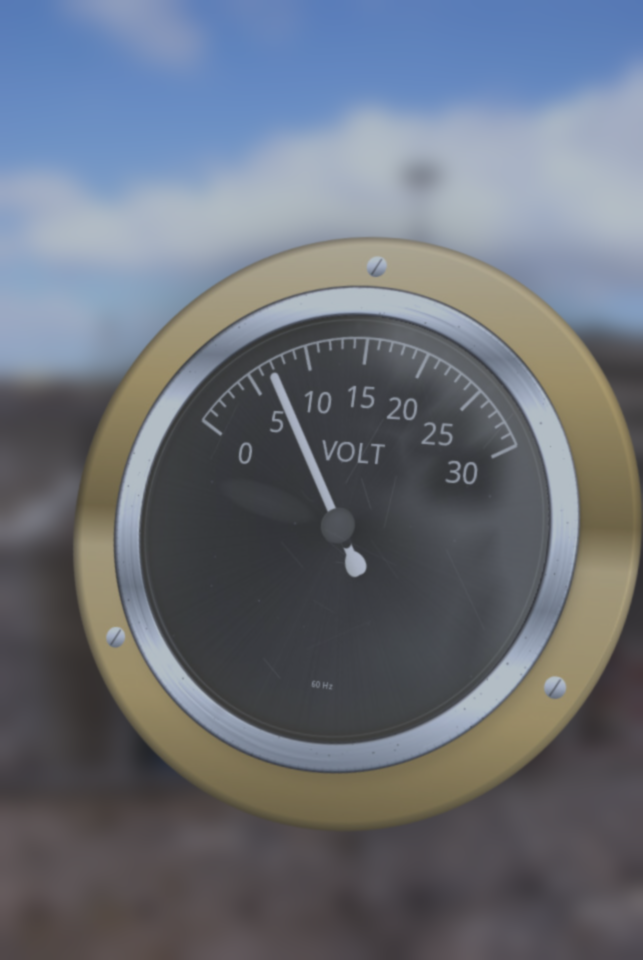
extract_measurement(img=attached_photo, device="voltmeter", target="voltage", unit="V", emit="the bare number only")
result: 7
